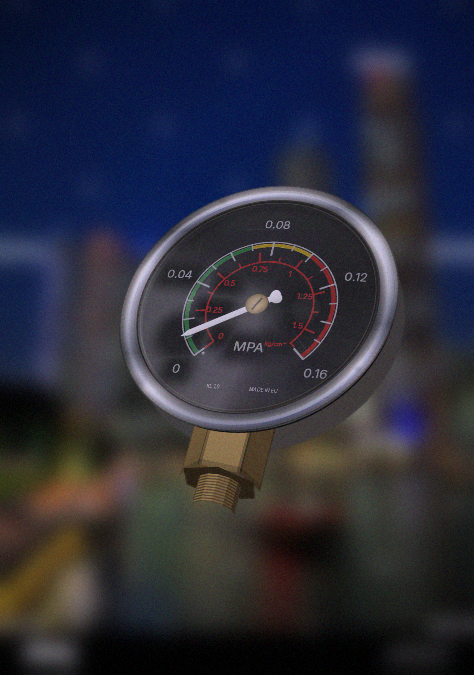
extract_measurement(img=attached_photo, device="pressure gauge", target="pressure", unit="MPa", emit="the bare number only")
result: 0.01
